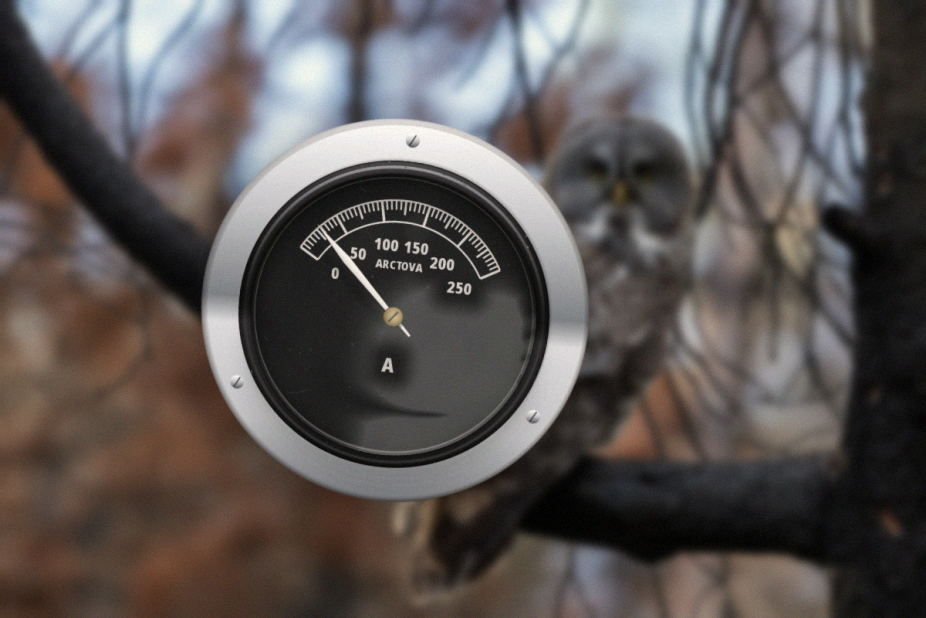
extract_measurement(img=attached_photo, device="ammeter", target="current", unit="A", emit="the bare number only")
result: 30
